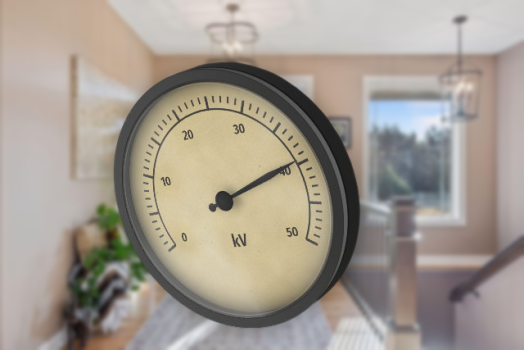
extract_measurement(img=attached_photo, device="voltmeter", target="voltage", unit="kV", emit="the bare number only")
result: 39.5
